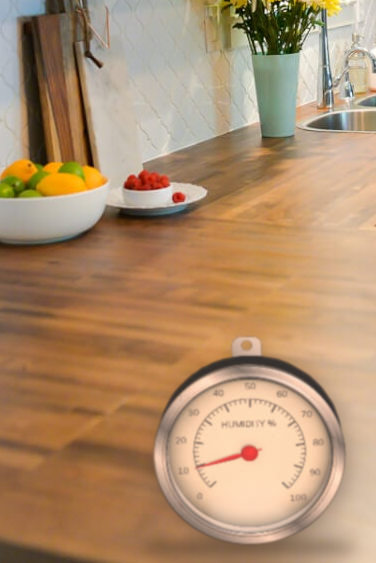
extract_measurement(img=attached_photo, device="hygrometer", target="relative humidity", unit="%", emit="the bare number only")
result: 10
